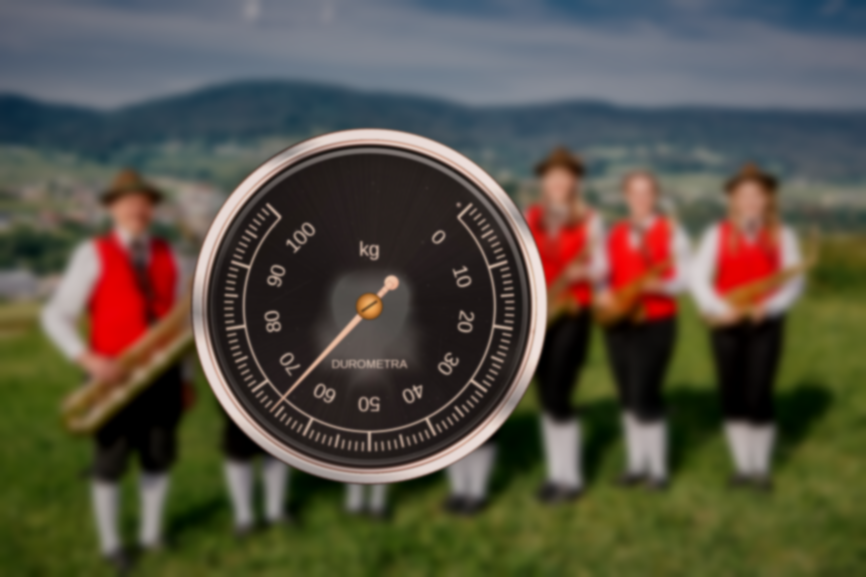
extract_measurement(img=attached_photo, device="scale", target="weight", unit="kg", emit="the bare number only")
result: 66
